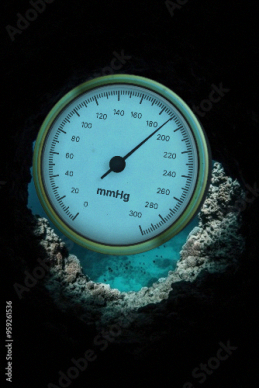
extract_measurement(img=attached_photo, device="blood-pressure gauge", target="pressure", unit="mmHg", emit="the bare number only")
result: 190
